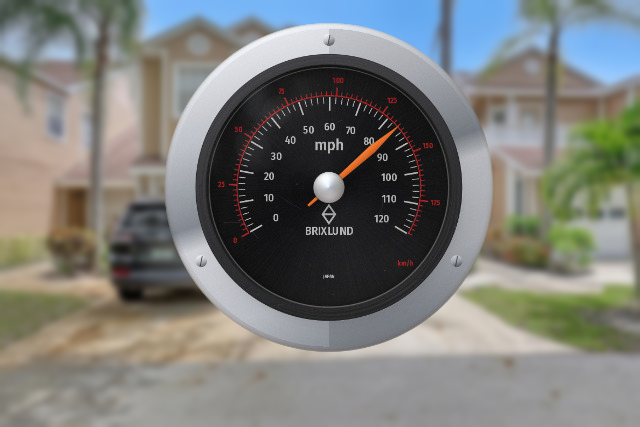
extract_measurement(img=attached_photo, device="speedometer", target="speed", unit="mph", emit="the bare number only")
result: 84
